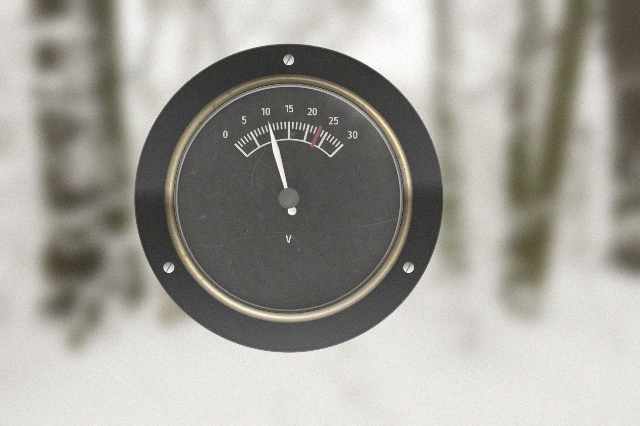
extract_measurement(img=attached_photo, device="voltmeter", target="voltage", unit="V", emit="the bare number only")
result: 10
